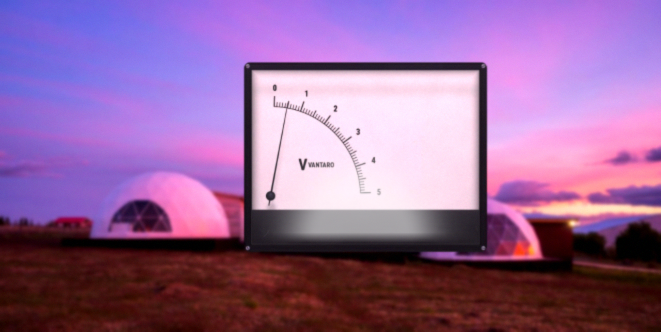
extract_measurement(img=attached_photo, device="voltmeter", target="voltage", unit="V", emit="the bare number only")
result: 0.5
